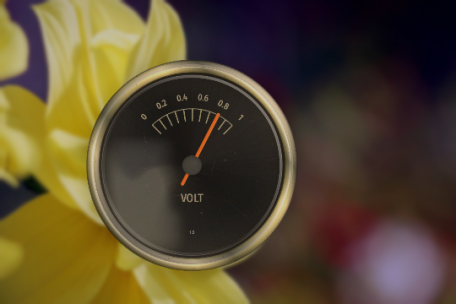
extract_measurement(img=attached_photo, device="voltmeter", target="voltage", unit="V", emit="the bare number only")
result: 0.8
